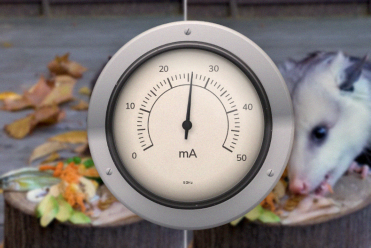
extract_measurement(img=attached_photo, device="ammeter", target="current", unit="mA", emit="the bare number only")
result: 26
